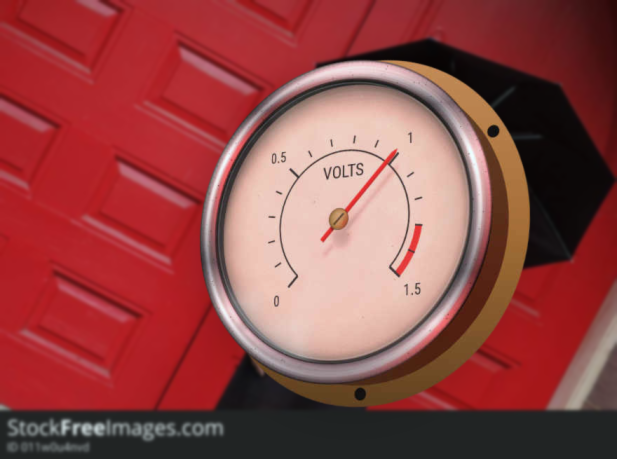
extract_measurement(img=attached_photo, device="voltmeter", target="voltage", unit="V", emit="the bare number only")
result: 1
